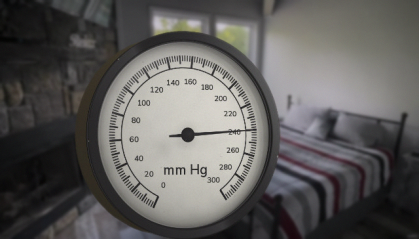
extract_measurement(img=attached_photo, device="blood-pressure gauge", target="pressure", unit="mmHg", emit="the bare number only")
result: 240
